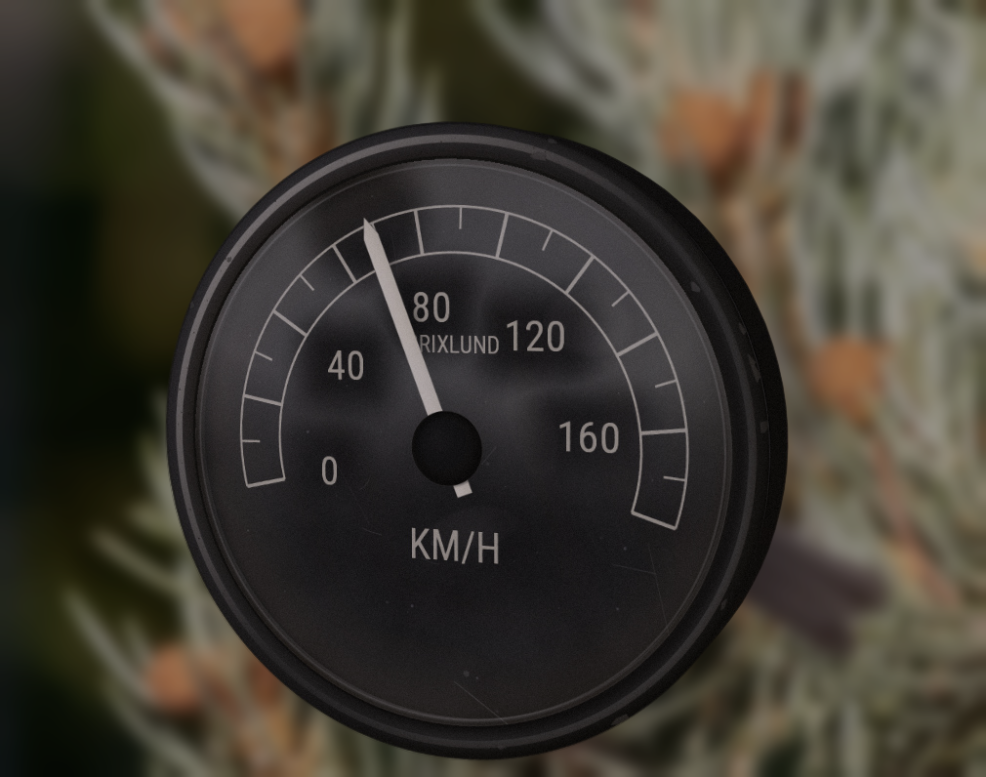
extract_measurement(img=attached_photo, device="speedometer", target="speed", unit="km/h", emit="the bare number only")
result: 70
